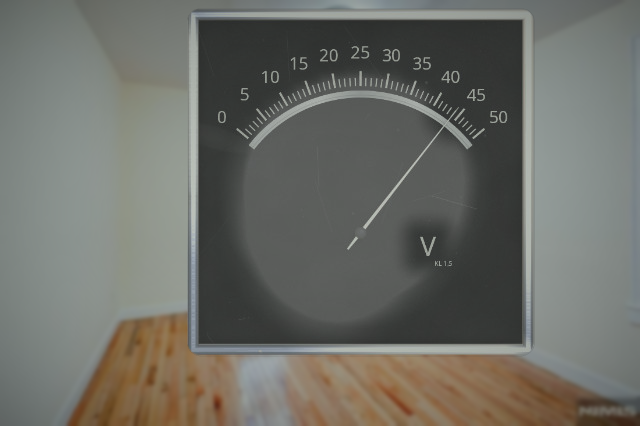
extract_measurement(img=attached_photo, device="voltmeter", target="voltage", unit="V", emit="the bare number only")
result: 44
